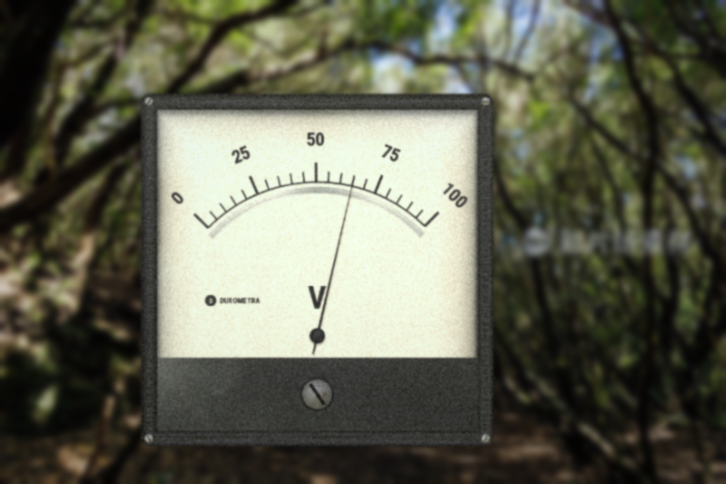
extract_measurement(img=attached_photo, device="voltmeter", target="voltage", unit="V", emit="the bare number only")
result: 65
